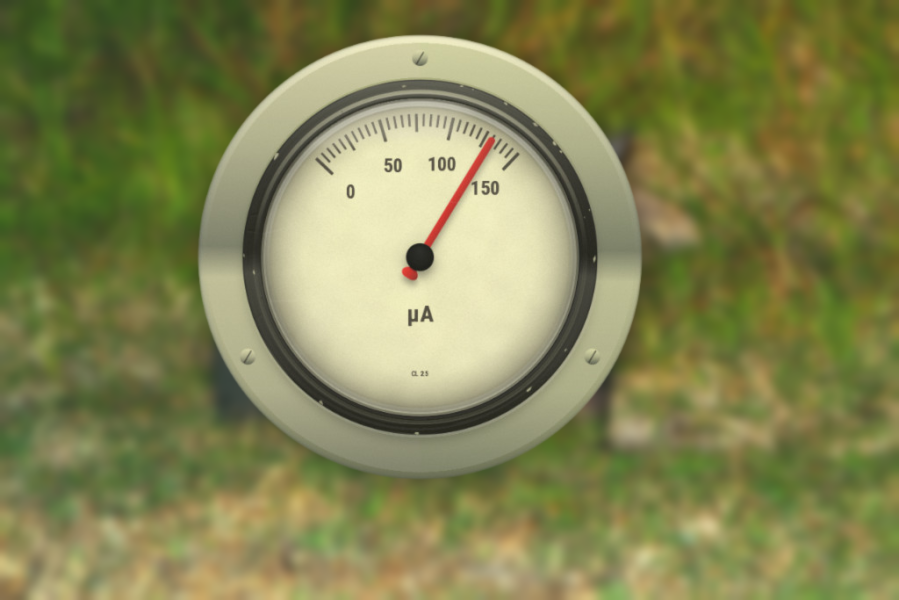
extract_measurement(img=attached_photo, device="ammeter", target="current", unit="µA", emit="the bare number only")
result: 130
